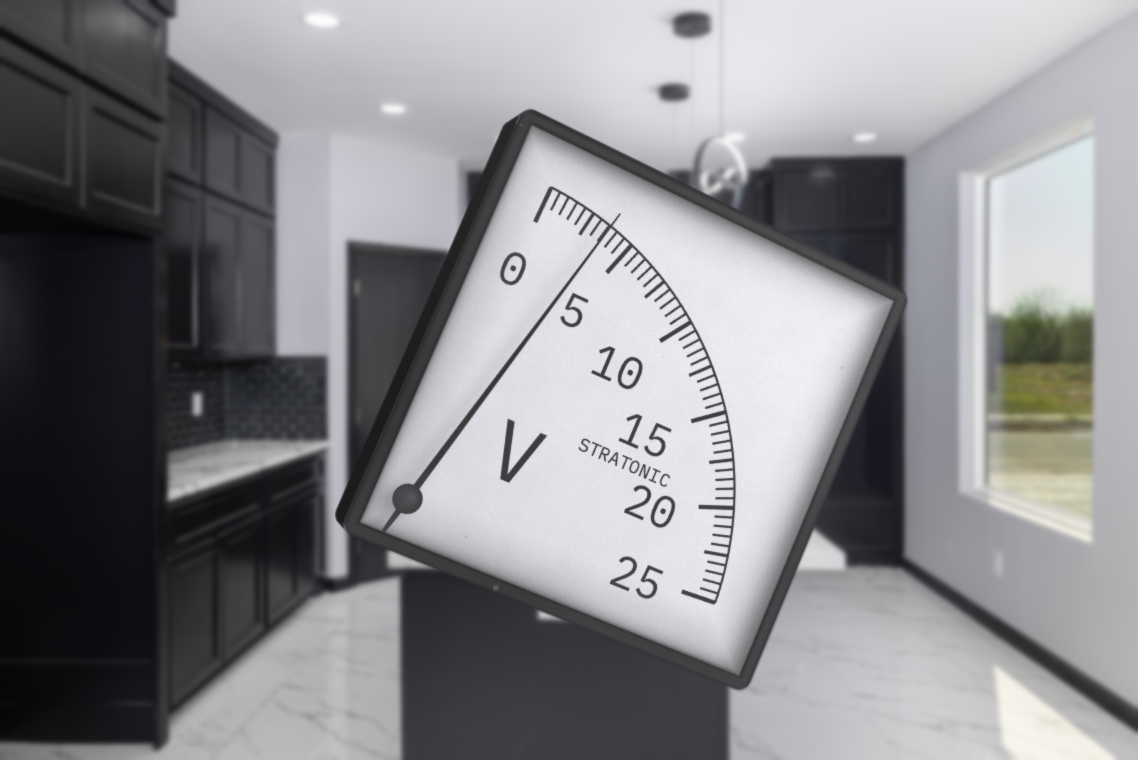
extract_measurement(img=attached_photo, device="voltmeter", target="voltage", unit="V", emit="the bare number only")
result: 3.5
